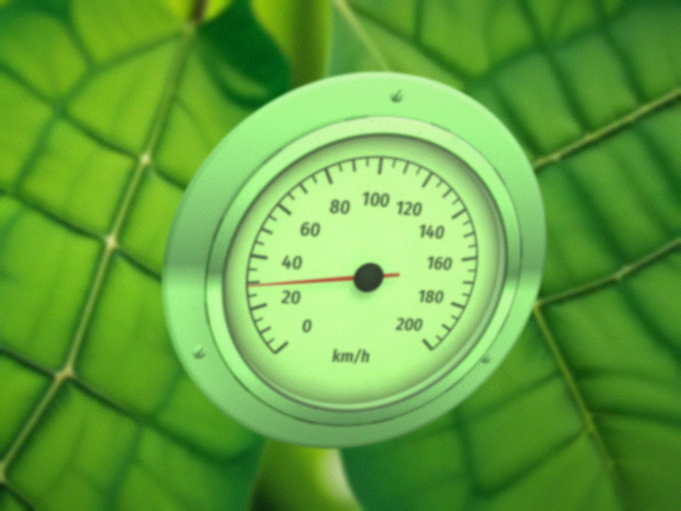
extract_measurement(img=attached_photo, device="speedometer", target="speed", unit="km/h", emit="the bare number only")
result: 30
